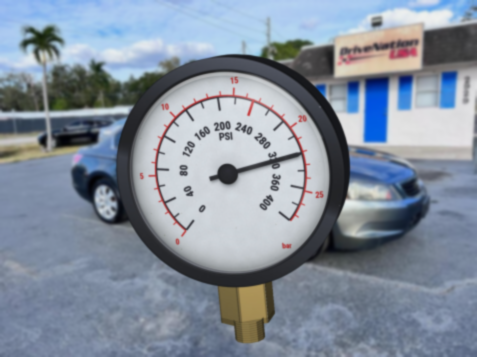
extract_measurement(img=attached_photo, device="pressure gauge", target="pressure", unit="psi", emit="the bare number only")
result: 320
